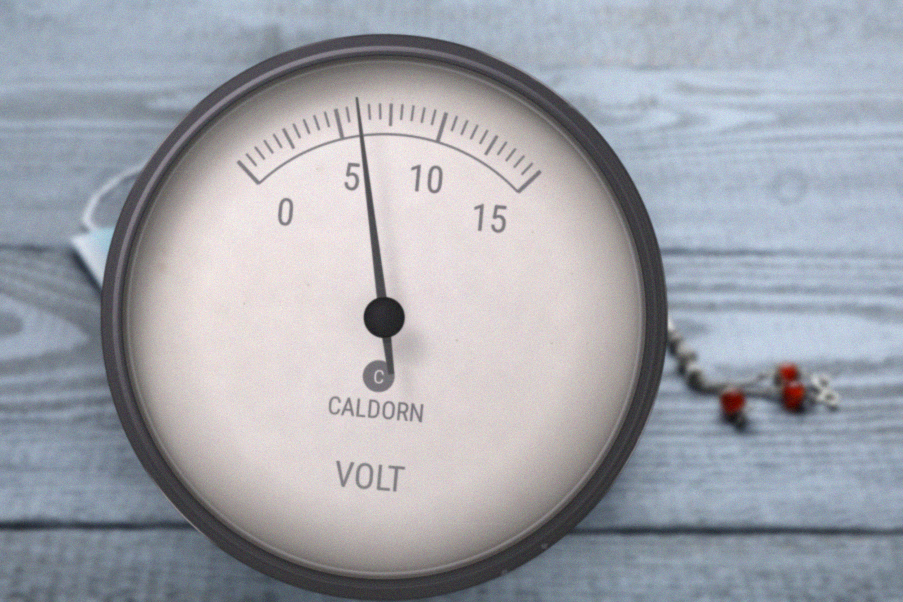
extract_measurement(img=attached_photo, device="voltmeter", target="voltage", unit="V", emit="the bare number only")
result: 6
